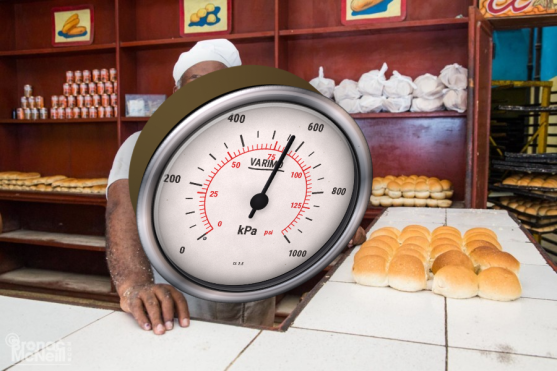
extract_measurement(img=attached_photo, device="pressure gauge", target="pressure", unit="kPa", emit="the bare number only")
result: 550
